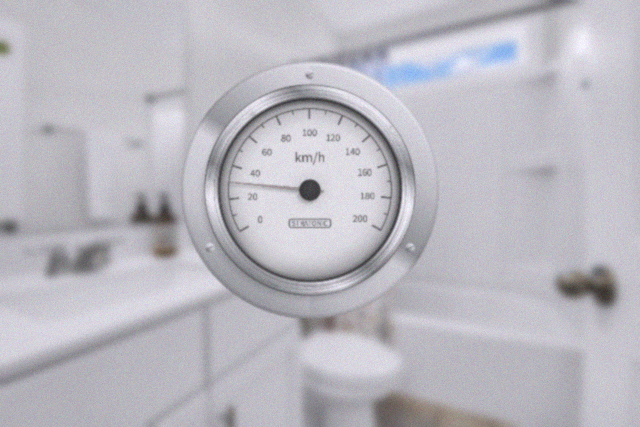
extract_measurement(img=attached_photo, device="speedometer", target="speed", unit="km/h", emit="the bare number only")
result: 30
